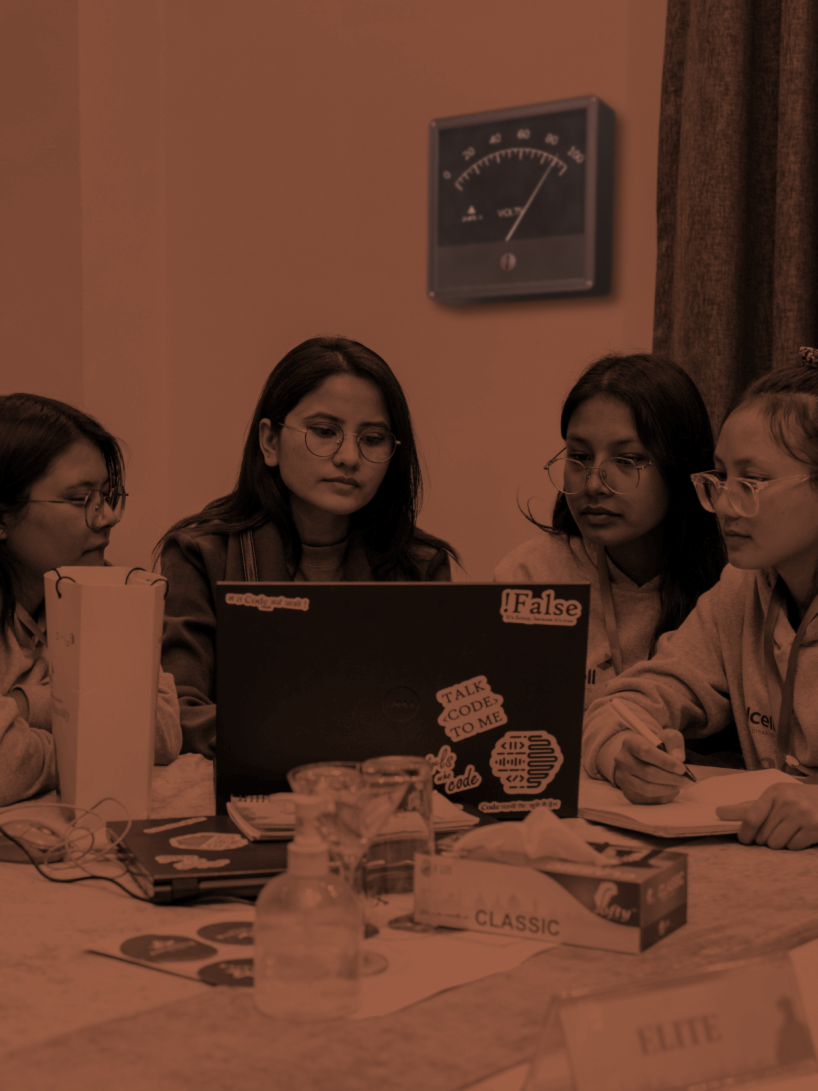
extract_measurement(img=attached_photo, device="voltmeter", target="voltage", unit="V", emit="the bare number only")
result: 90
